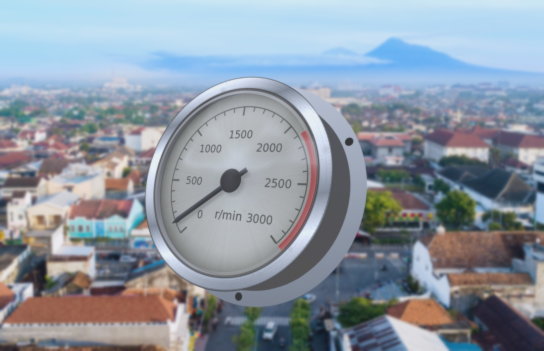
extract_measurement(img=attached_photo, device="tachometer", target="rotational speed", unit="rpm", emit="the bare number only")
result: 100
